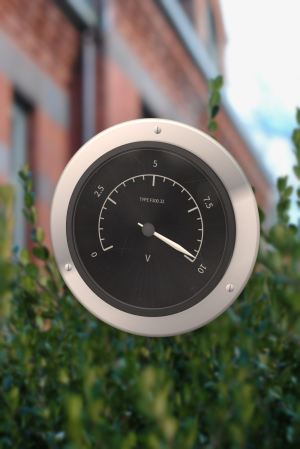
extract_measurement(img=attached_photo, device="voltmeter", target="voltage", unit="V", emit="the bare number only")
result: 9.75
